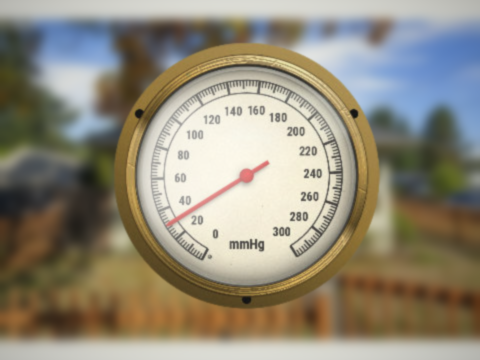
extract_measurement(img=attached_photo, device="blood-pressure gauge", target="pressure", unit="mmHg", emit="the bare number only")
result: 30
